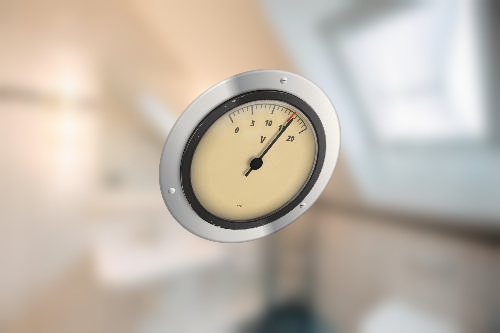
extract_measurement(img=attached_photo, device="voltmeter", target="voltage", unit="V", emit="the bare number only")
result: 15
